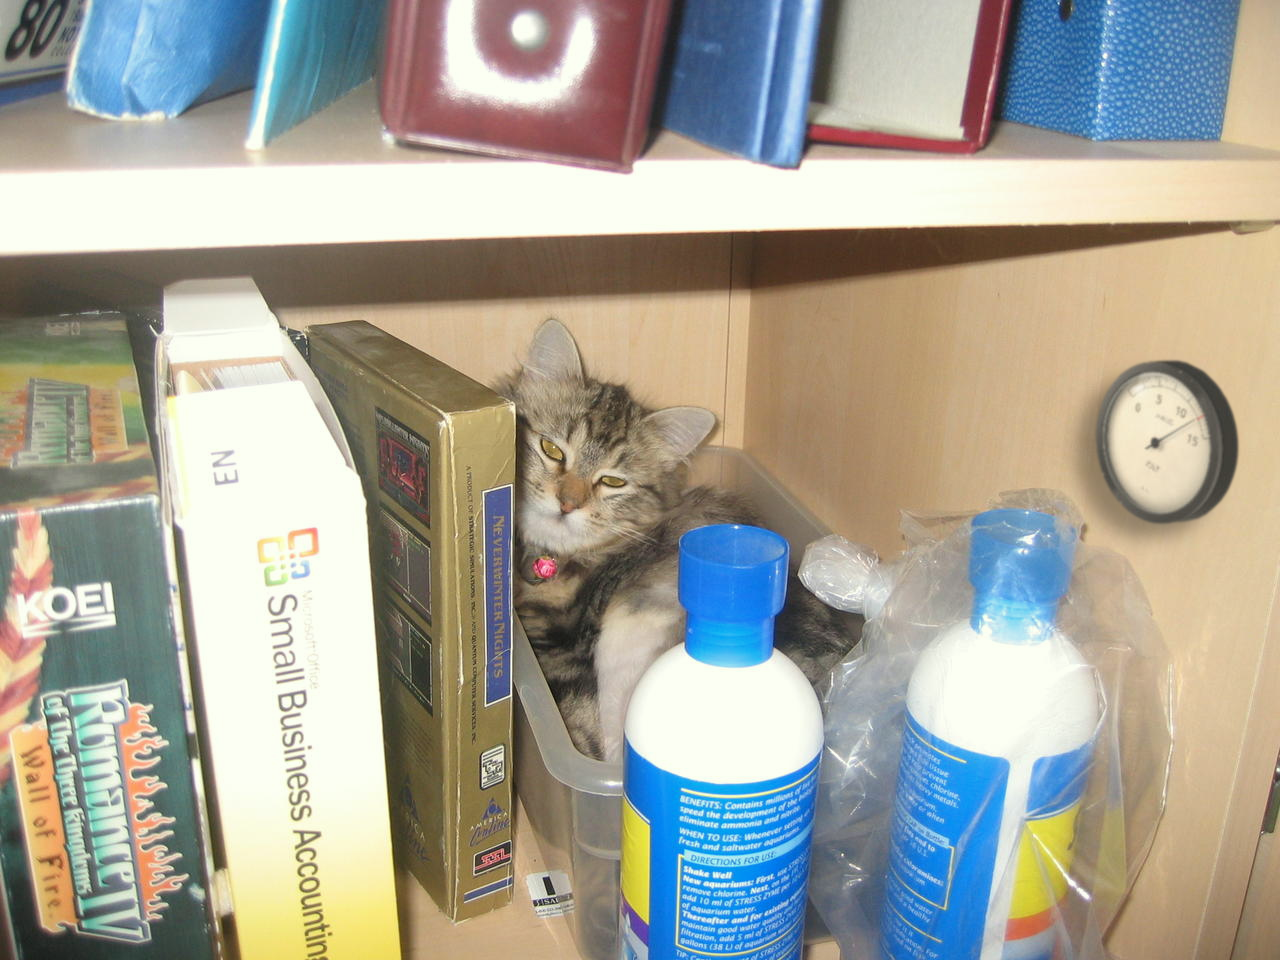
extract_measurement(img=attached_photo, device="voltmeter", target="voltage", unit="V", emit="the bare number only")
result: 12.5
